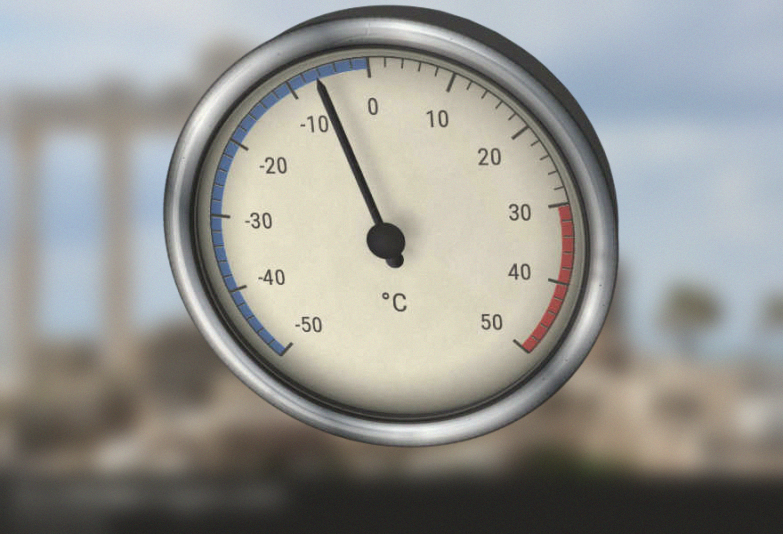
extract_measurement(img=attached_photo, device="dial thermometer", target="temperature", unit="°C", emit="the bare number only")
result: -6
